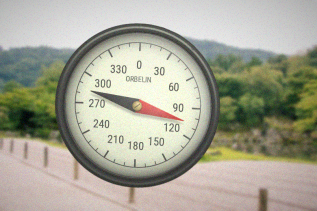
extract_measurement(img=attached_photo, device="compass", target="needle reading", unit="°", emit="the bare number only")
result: 105
